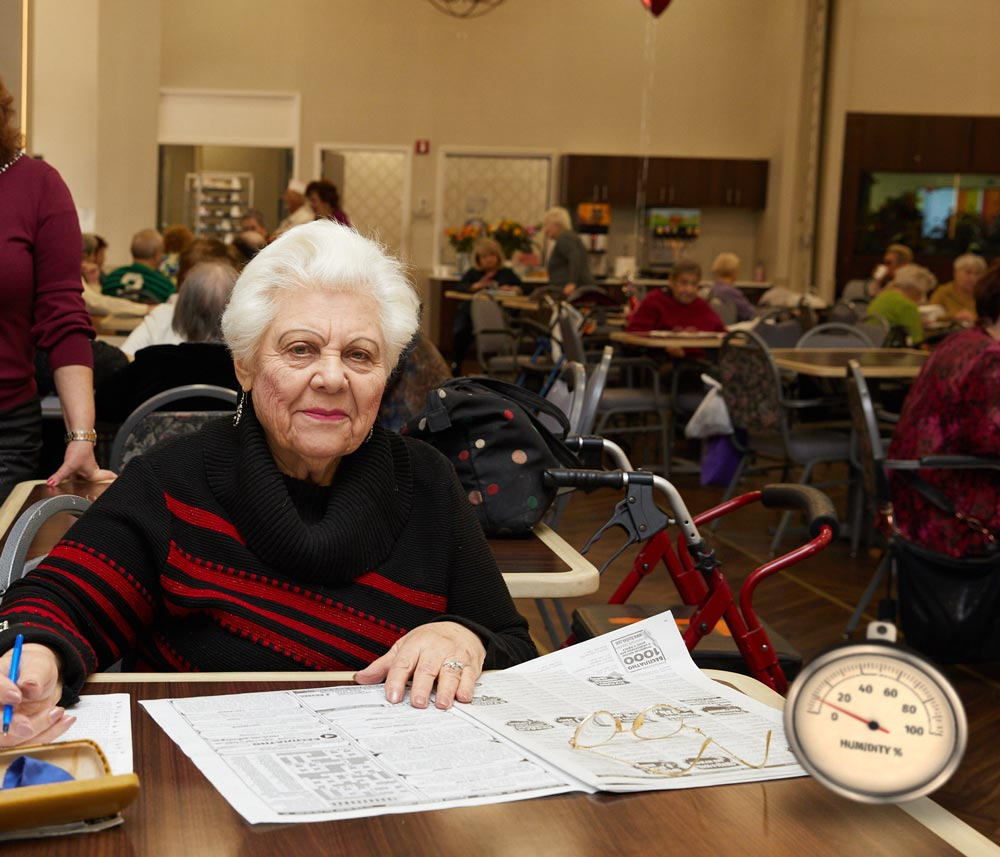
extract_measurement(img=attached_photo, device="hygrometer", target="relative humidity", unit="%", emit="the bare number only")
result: 10
